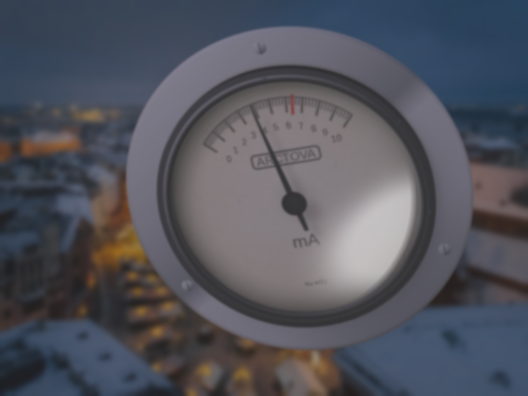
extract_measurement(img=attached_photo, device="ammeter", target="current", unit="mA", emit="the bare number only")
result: 4
